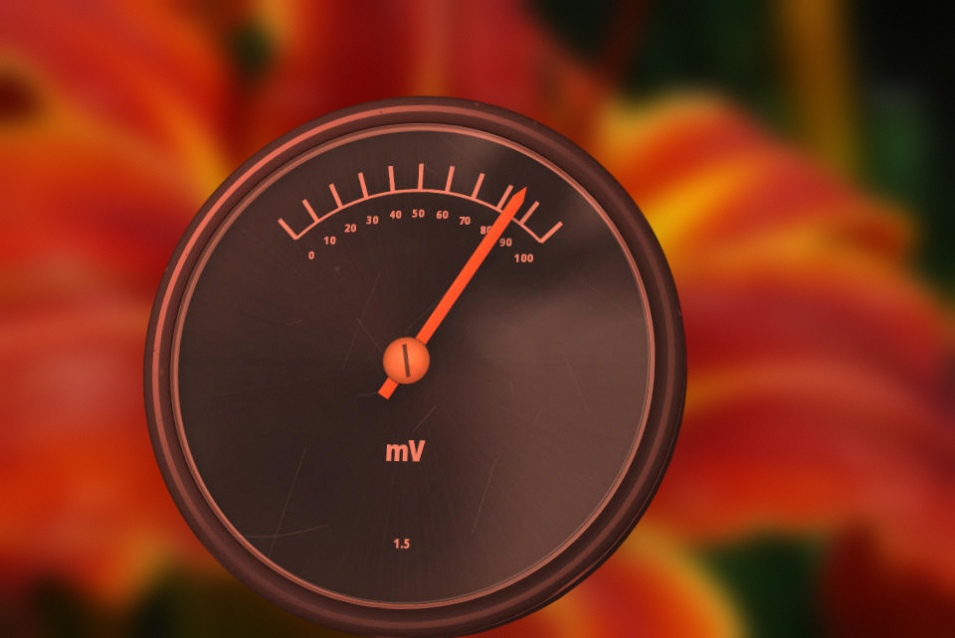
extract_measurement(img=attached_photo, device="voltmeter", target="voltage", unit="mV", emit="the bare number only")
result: 85
